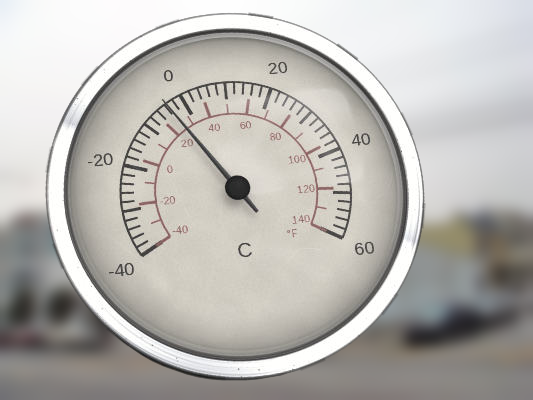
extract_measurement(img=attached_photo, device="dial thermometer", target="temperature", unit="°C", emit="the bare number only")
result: -4
